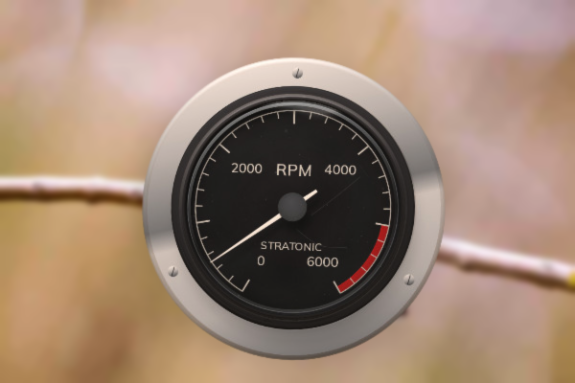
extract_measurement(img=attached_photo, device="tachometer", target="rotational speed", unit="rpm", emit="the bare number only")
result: 500
